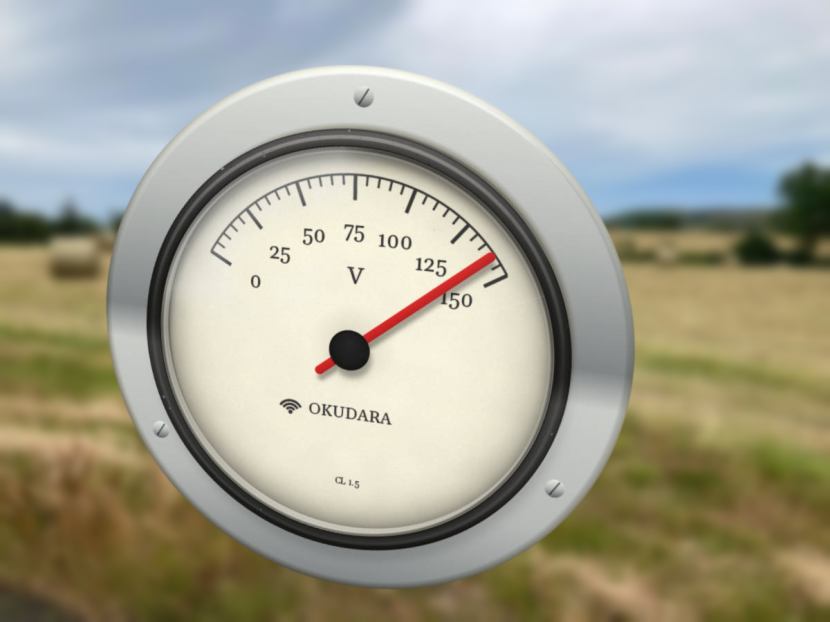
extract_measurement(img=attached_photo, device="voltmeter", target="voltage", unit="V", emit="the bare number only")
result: 140
